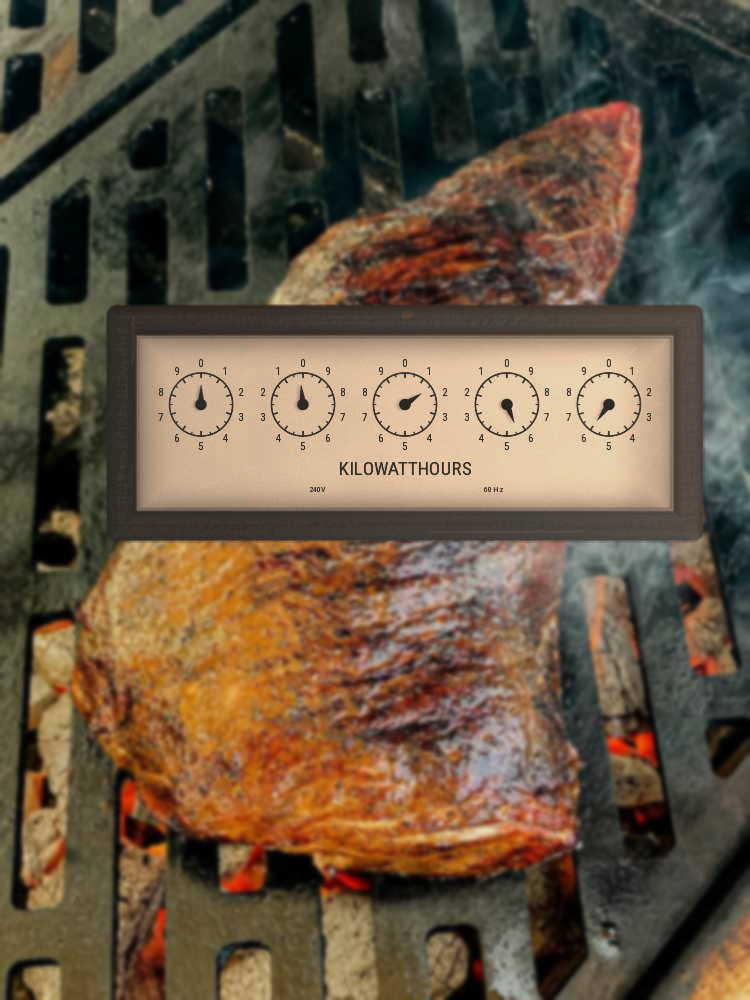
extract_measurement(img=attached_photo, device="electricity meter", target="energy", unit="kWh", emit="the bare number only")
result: 156
